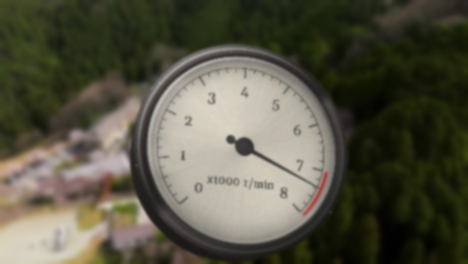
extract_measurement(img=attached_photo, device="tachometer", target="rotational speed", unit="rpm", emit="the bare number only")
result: 7400
